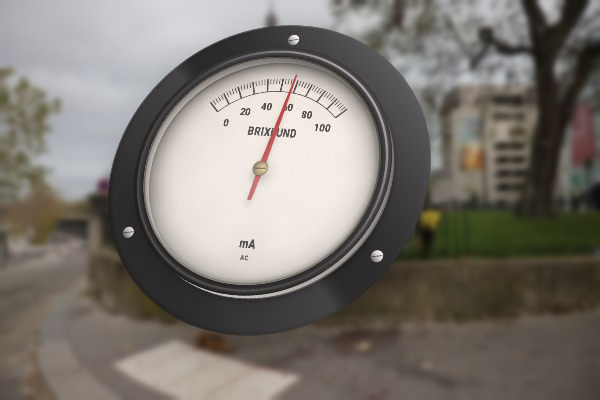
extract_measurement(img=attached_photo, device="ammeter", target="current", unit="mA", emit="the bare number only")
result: 60
